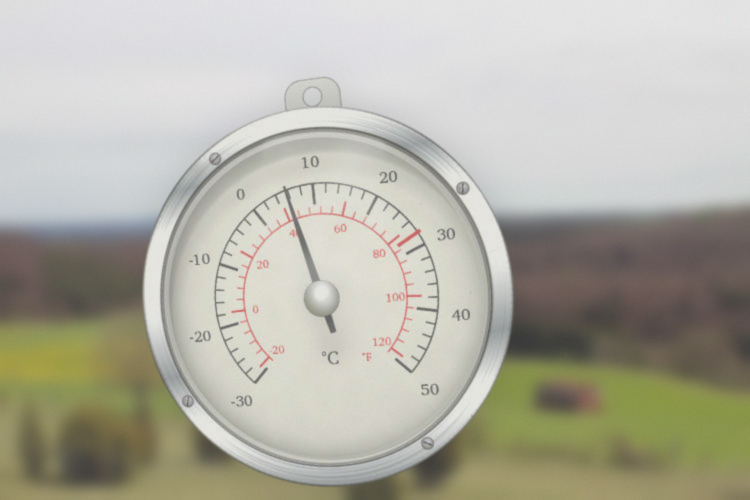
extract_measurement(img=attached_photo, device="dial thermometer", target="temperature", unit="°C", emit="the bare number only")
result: 6
